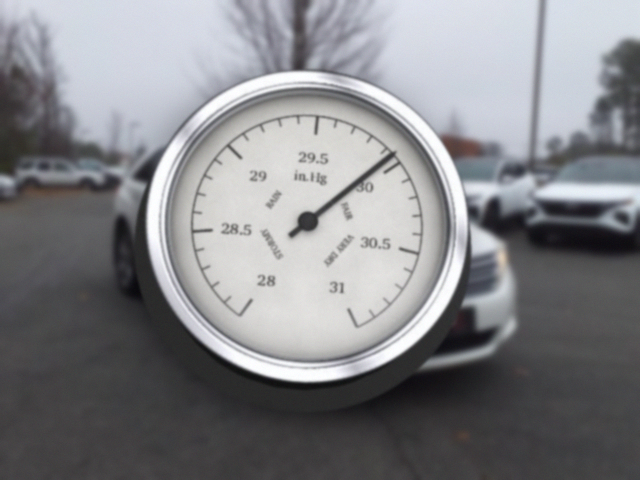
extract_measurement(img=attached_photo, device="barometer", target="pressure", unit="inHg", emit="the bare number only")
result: 29.95
